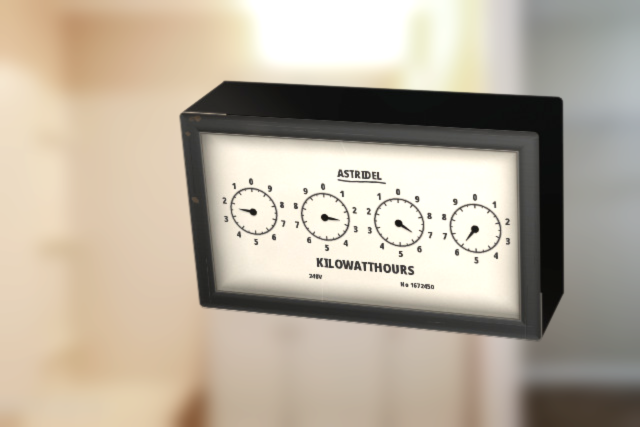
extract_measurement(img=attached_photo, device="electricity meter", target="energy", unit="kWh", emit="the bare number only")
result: 2266
